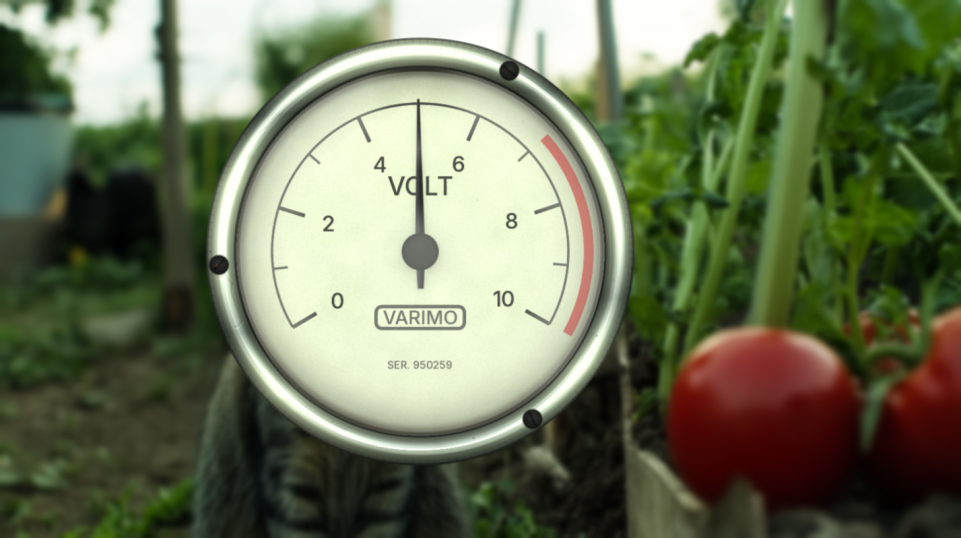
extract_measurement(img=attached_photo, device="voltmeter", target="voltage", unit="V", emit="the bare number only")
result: 5
